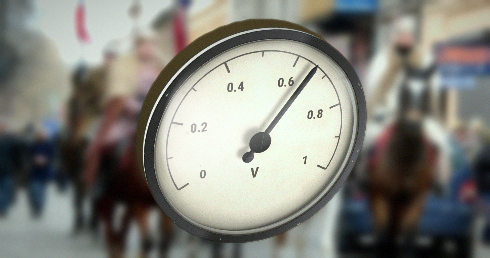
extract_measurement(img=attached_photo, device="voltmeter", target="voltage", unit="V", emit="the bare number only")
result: 0.65
